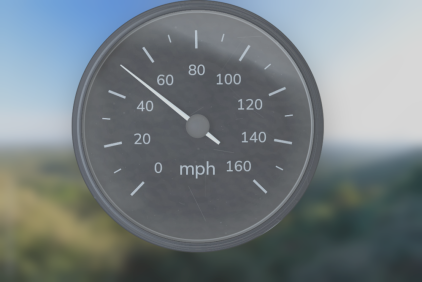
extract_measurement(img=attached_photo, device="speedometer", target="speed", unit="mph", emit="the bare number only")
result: 50
